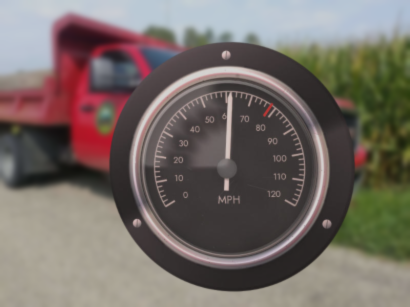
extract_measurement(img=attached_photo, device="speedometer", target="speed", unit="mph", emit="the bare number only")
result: 62
